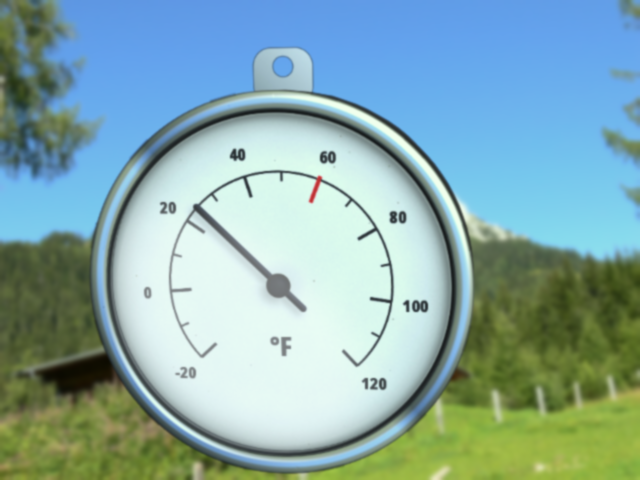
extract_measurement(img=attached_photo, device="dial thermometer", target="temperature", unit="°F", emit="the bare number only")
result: 25
